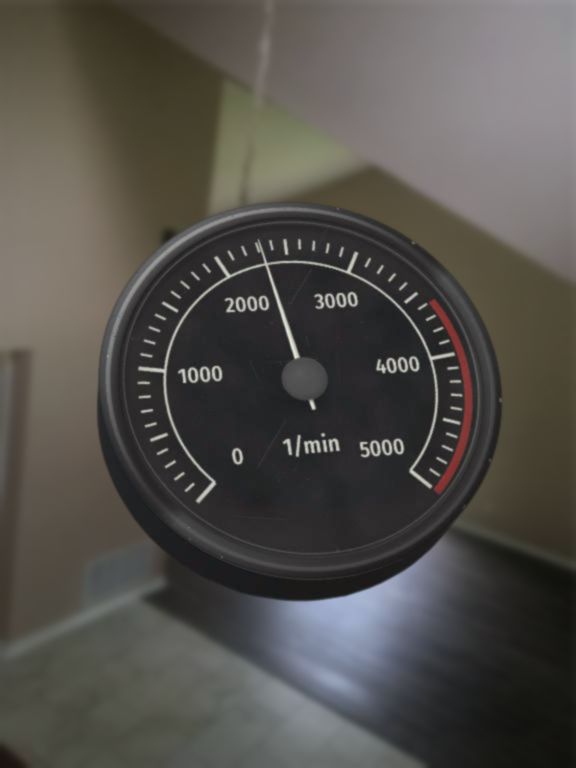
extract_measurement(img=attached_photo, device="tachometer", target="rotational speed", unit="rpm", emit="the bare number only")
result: 2300
